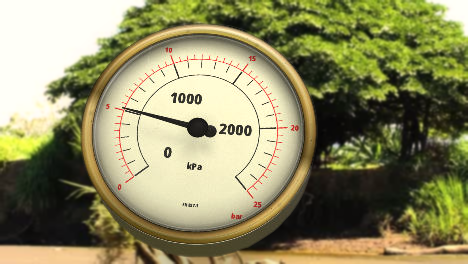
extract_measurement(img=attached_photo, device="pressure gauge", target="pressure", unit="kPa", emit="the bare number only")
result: 500
